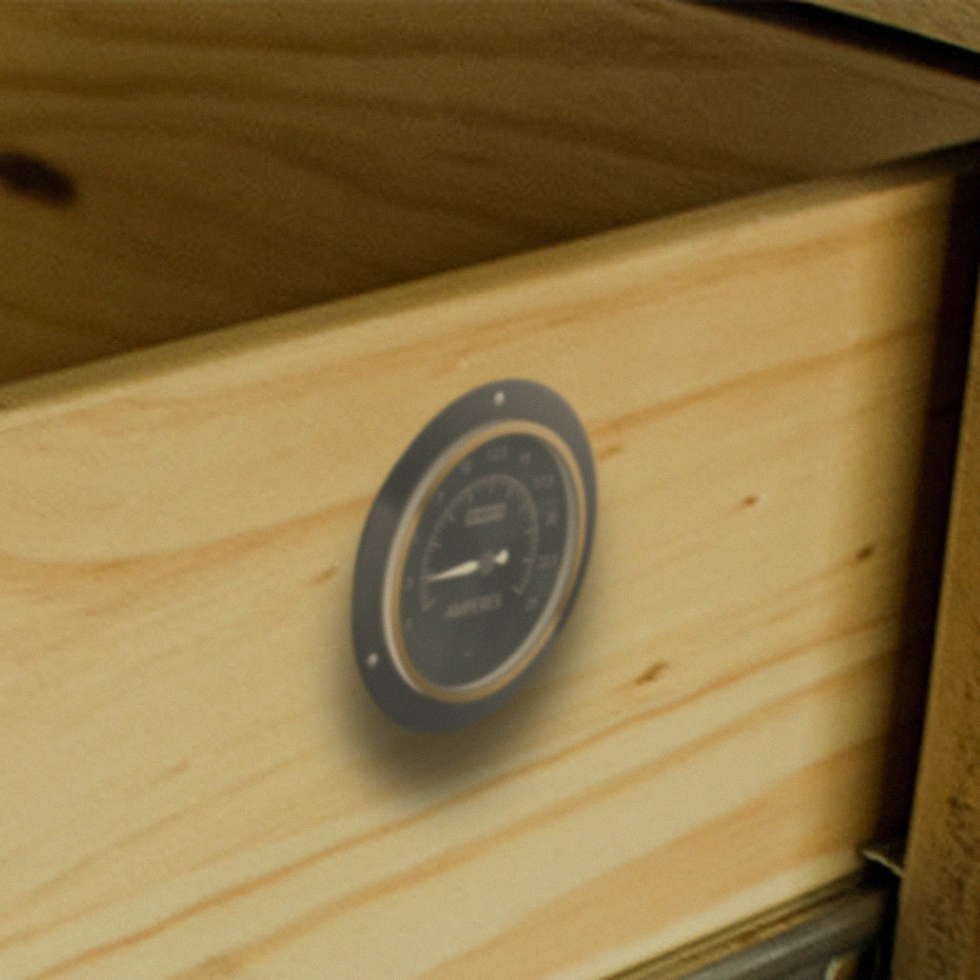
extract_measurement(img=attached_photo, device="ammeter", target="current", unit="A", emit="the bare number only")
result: 2.5
